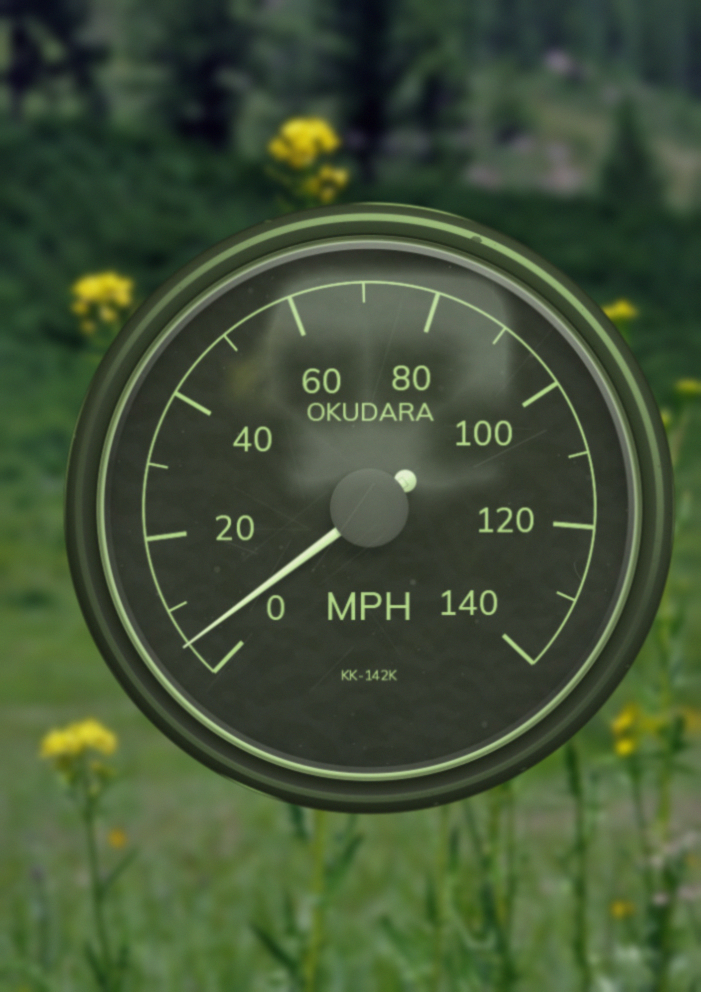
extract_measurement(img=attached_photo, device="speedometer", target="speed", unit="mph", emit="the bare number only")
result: 5
